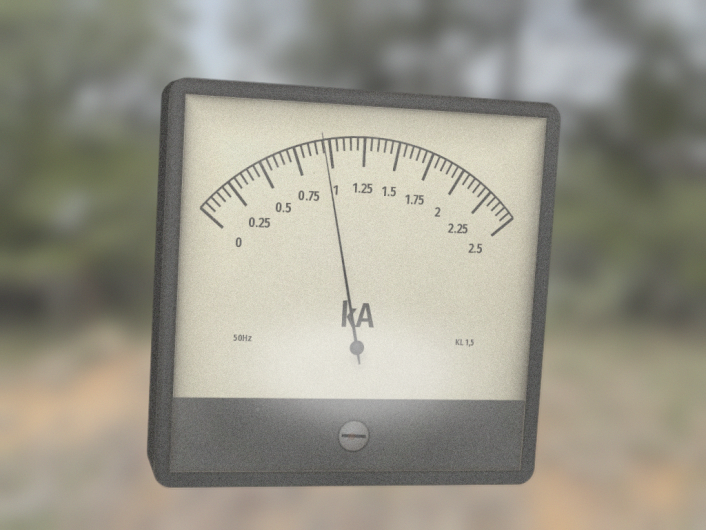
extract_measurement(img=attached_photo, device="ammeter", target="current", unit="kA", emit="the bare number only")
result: 0.95
